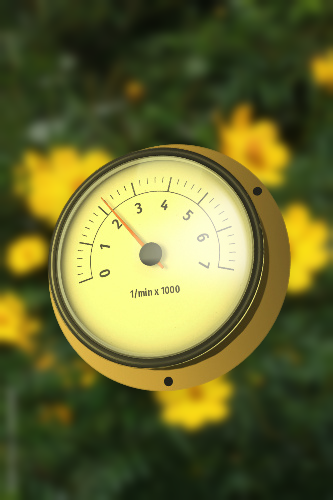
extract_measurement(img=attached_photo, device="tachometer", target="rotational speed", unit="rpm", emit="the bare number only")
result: 2200
